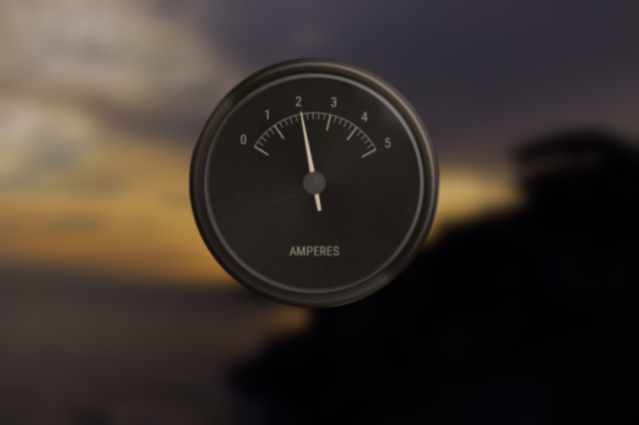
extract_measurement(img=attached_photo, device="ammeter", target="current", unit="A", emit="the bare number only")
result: 2
